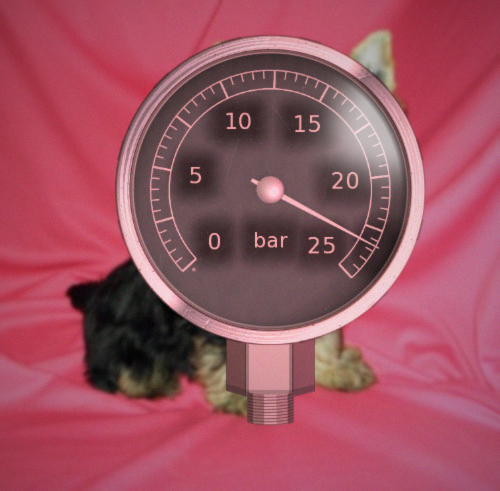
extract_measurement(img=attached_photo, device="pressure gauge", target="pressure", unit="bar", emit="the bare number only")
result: 23.25
